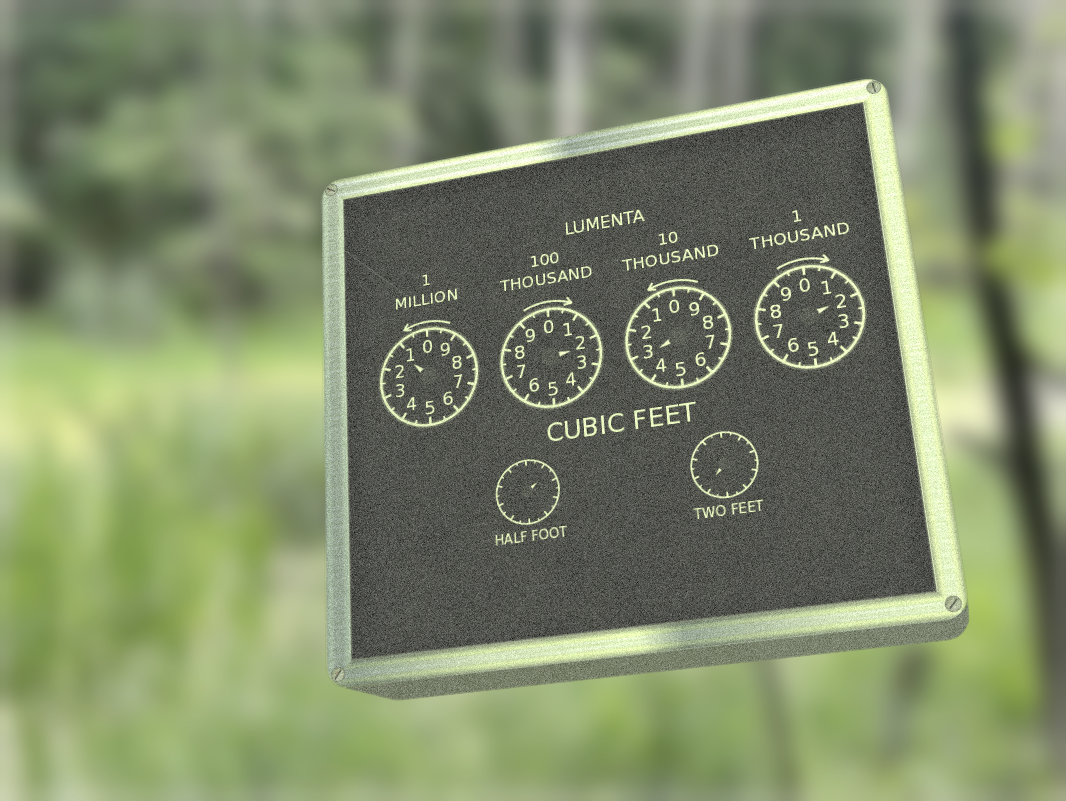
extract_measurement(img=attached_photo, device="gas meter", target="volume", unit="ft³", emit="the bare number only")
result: 123200
